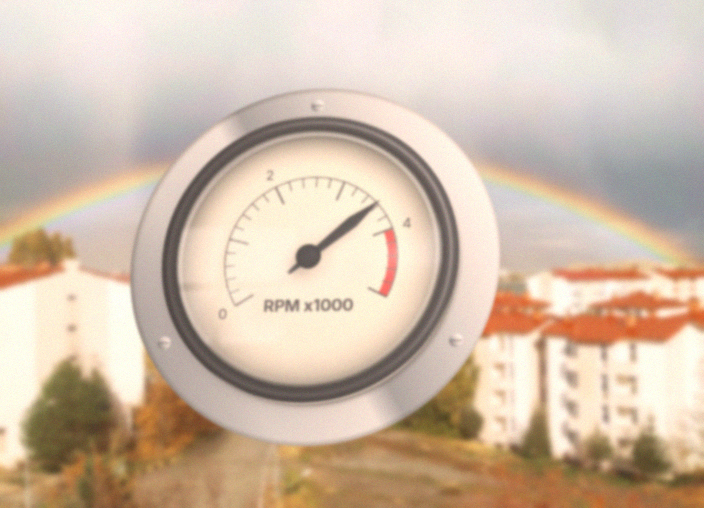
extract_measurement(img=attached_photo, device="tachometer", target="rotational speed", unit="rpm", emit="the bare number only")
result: 3600
